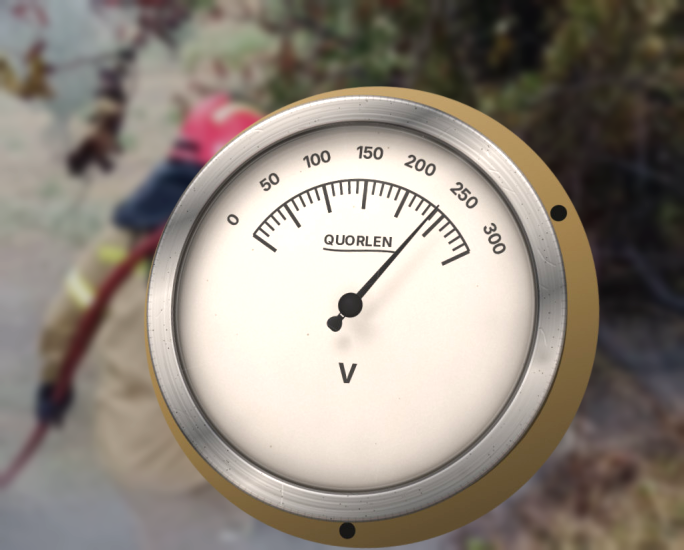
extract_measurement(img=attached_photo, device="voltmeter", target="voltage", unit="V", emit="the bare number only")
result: 240
